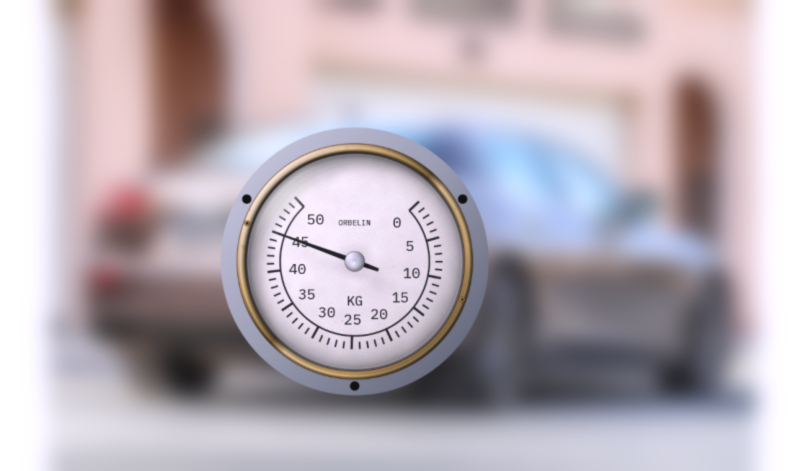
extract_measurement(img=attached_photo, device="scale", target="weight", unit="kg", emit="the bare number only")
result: 45
